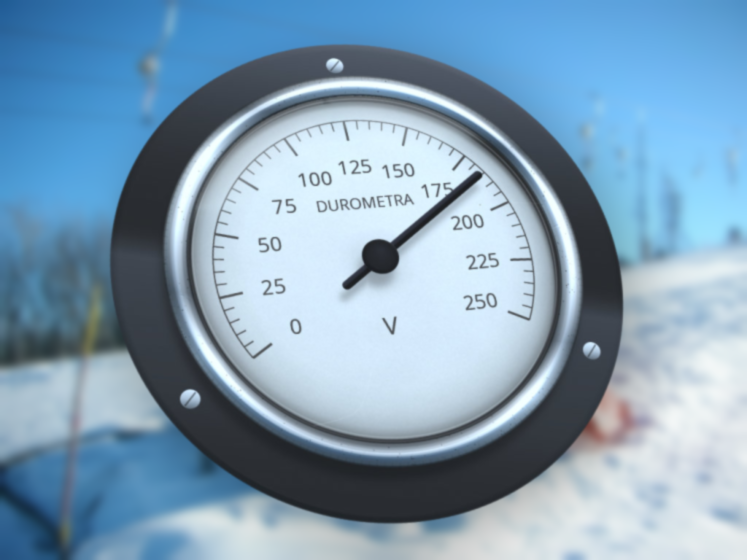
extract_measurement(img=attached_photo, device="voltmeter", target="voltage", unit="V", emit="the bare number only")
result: 185
